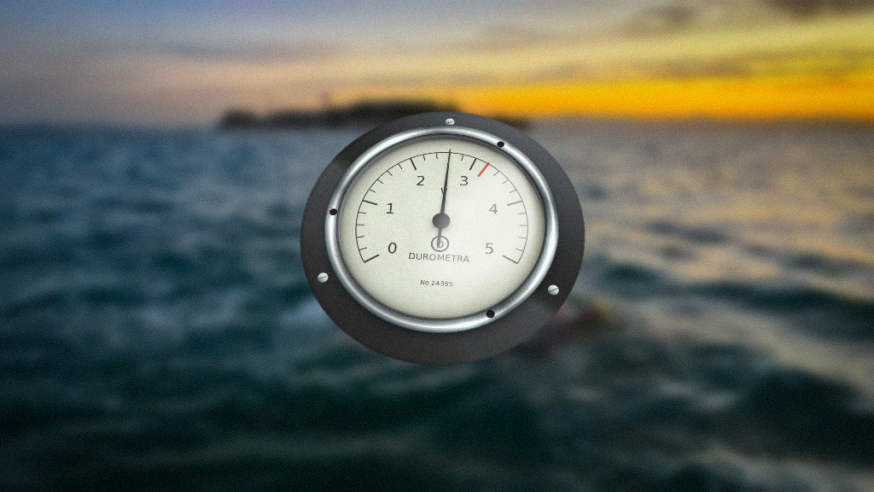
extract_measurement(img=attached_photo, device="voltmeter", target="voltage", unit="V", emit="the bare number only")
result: 2.6
